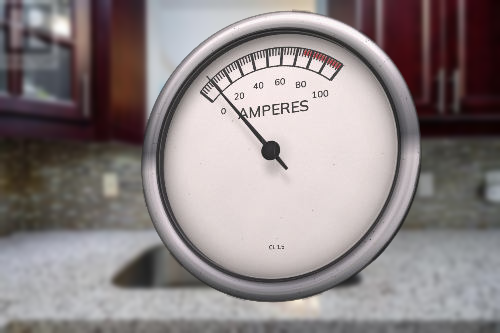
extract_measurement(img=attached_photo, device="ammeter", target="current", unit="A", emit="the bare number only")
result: 10
